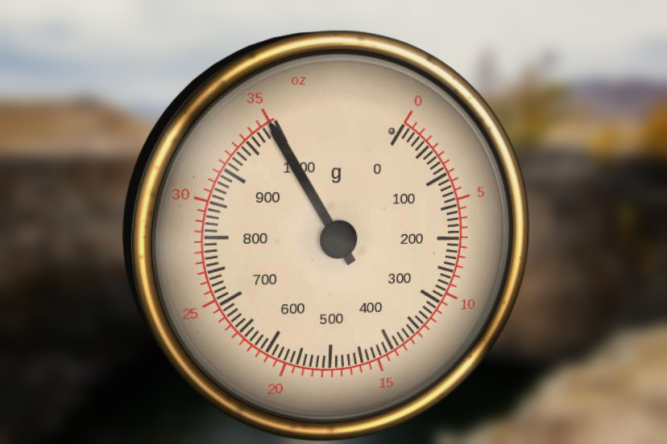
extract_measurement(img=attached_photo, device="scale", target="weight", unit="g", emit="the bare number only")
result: 990
